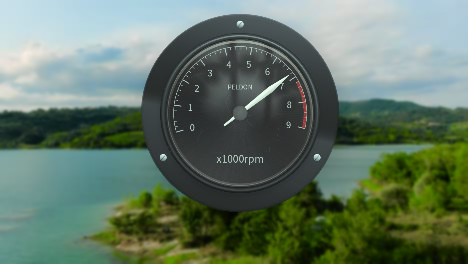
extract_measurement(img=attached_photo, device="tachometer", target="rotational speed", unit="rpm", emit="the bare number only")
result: 6800
